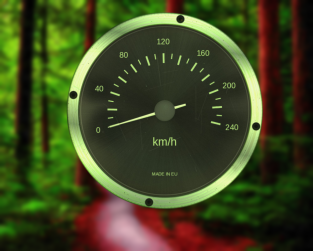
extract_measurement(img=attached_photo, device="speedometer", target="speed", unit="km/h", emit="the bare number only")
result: 0
